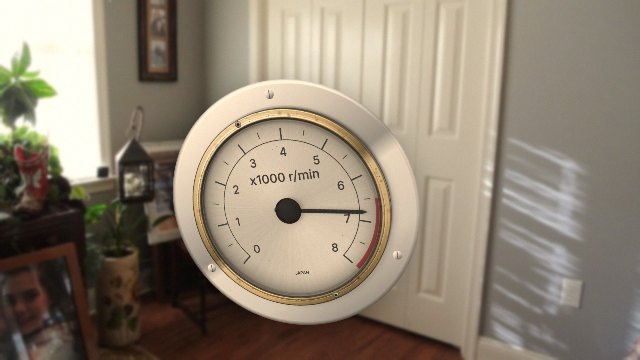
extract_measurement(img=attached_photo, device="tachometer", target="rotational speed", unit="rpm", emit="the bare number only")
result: 6750
